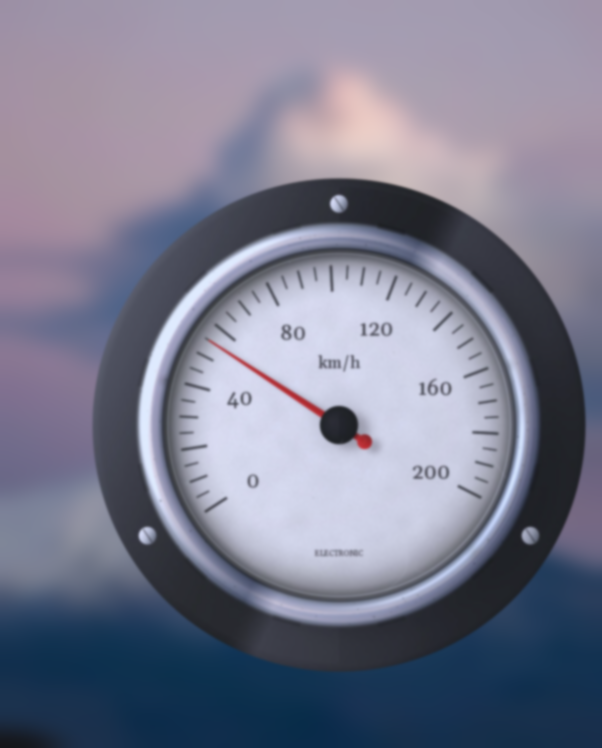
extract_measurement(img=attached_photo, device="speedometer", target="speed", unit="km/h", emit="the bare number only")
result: 55
